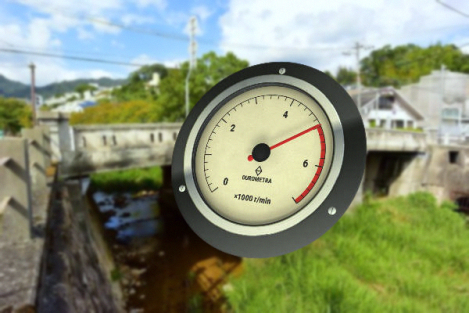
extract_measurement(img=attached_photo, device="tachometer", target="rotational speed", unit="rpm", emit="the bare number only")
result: 5000
